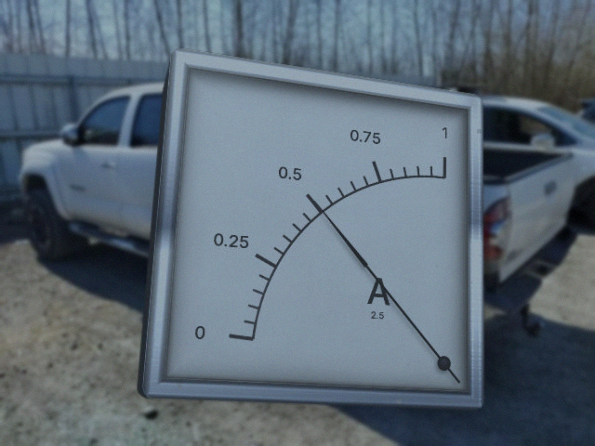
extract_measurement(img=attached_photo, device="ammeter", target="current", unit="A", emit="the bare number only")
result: 0.5
